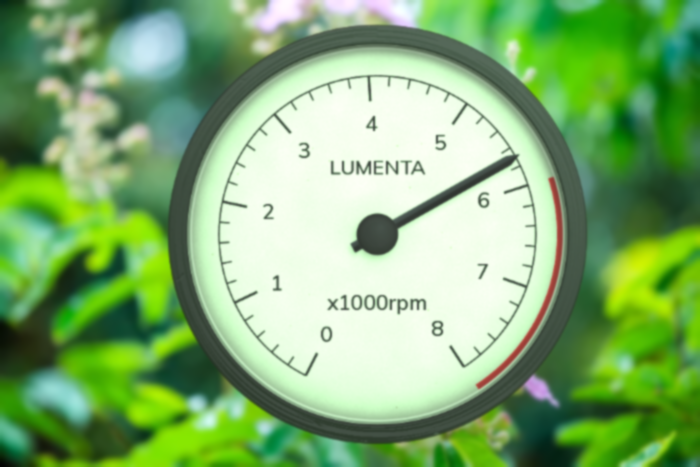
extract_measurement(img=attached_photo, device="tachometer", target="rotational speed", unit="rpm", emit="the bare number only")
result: 5700
